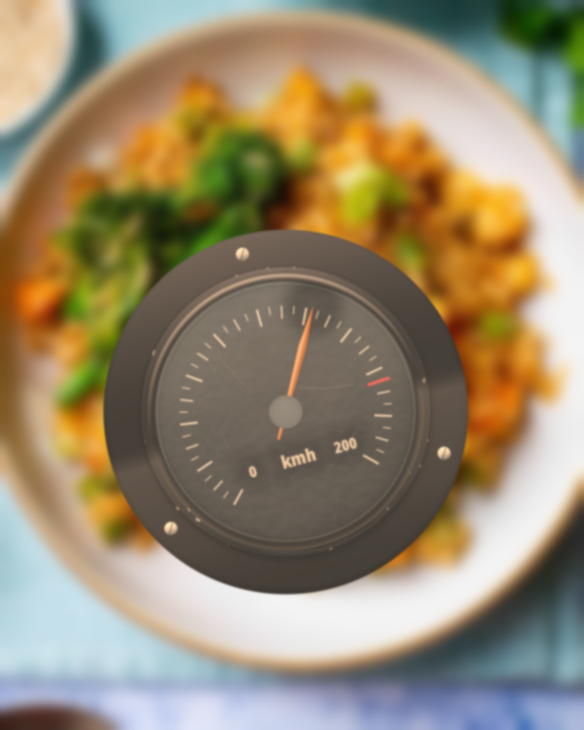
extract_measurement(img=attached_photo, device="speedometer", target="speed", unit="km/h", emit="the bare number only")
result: 122.5
